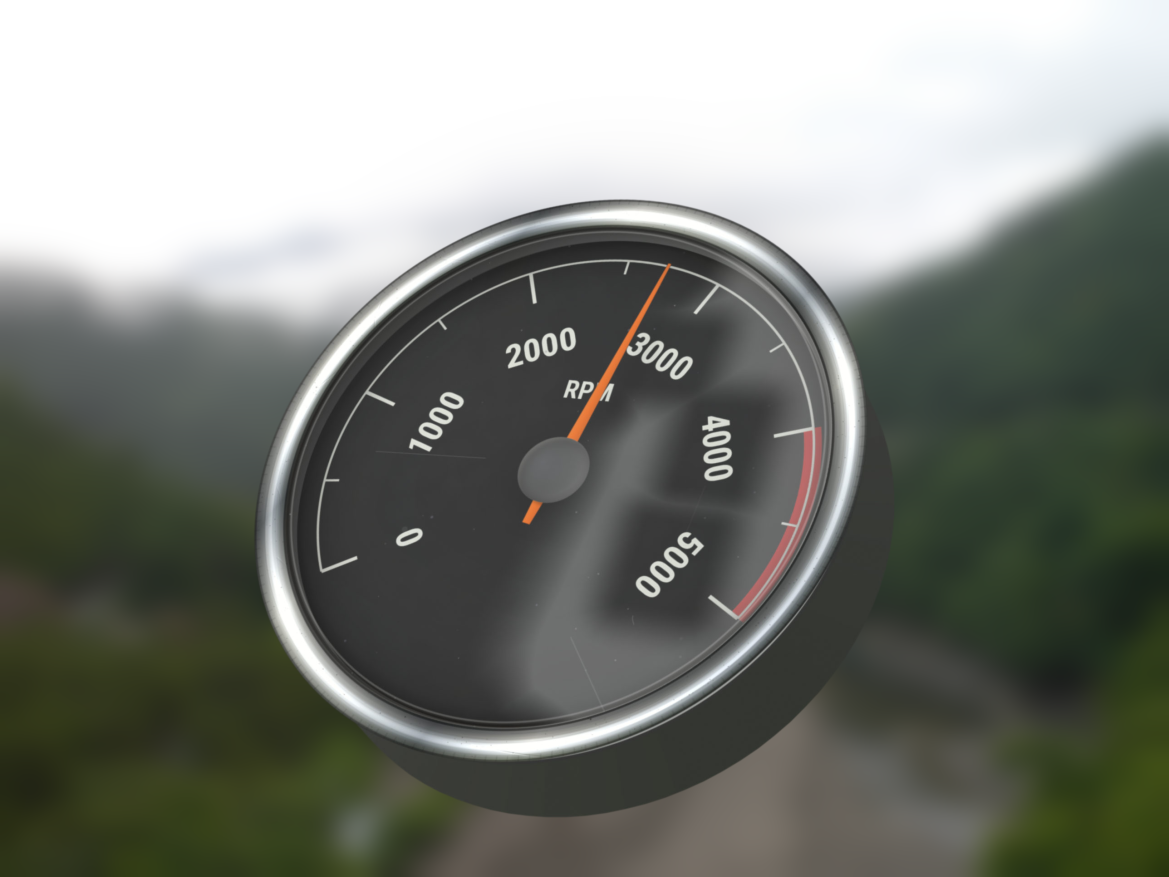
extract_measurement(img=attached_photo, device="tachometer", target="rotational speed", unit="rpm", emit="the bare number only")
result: 2750
